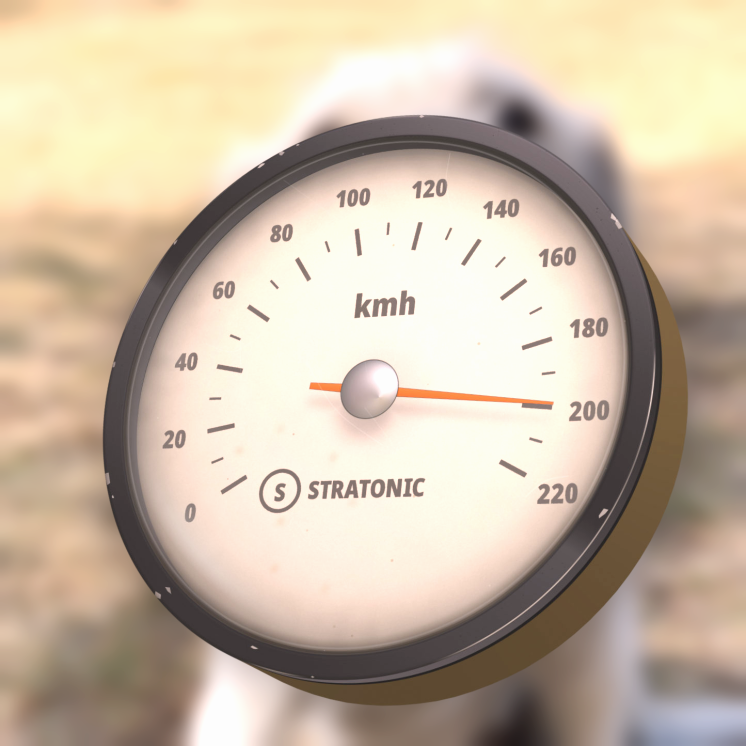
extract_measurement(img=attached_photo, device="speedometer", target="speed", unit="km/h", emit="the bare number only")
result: 200
